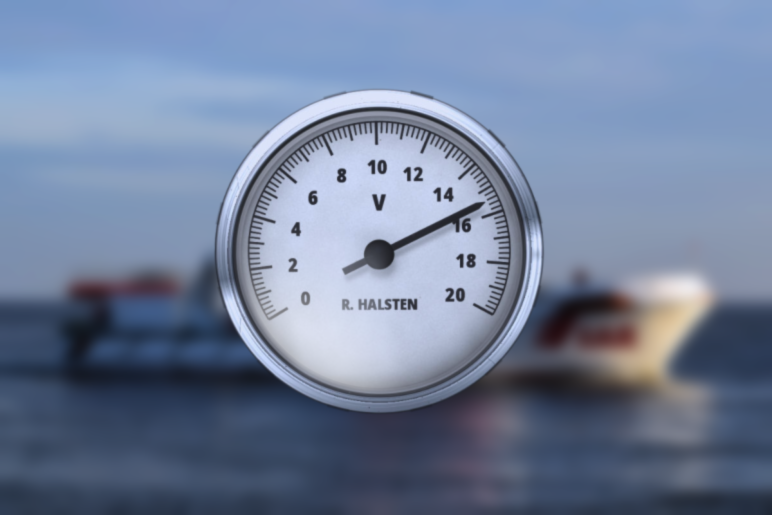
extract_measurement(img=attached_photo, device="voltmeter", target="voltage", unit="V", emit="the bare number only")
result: 15.4
